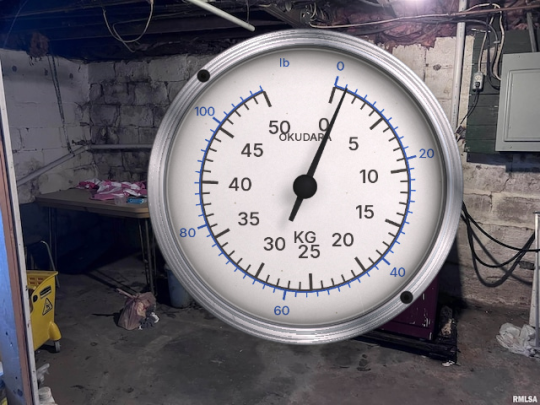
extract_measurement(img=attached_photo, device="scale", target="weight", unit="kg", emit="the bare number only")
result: 1
